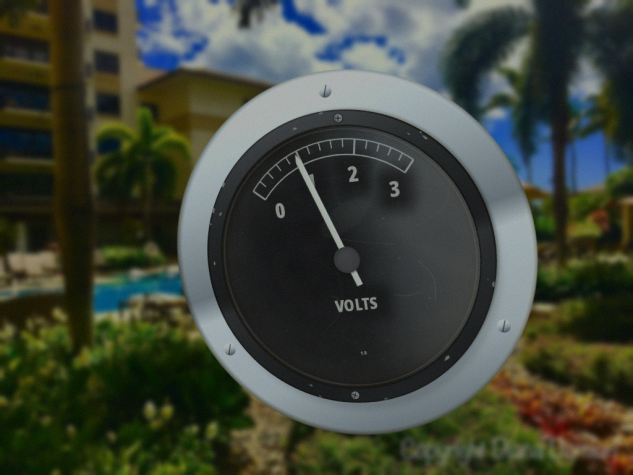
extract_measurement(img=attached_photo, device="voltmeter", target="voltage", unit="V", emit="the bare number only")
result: 1
